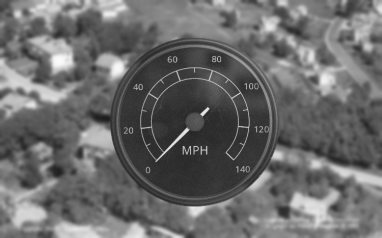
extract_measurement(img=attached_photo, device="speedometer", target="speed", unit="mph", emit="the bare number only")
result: 0
